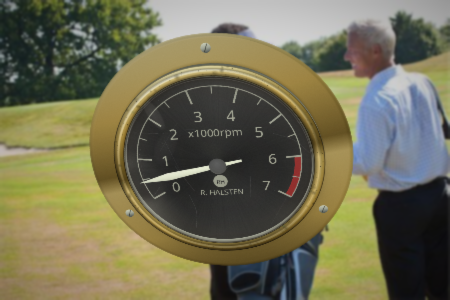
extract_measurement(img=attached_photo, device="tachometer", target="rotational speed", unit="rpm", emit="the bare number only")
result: 500
